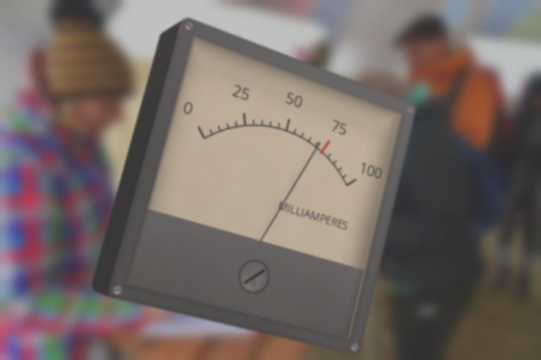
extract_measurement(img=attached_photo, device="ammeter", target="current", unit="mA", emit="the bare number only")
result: 70
